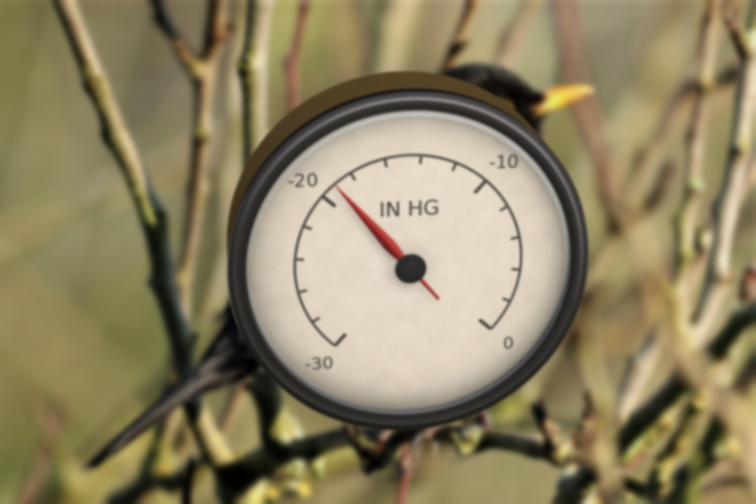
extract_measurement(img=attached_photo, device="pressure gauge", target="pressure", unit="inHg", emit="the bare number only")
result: -19
